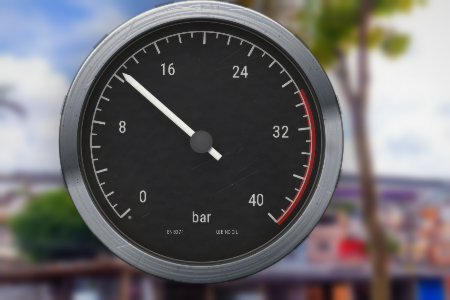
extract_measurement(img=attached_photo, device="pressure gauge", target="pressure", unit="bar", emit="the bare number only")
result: 12.5
